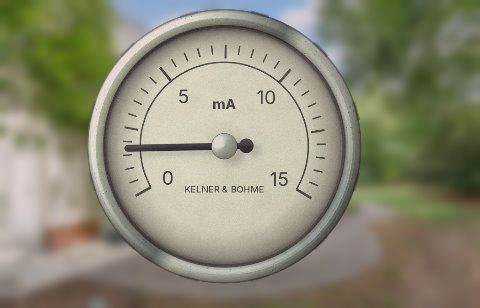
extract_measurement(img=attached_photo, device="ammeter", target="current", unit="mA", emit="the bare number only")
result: 1.75
